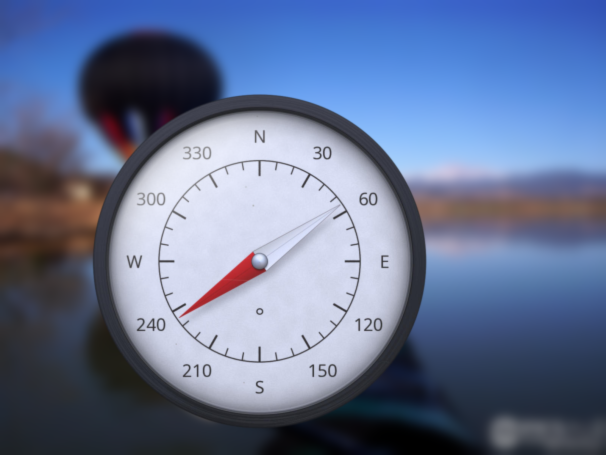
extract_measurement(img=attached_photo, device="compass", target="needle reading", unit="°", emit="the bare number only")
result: 235
